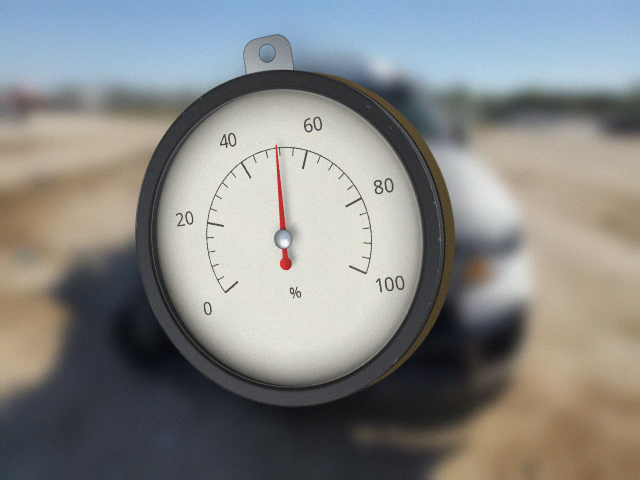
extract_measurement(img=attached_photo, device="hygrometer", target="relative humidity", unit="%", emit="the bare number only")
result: 52
